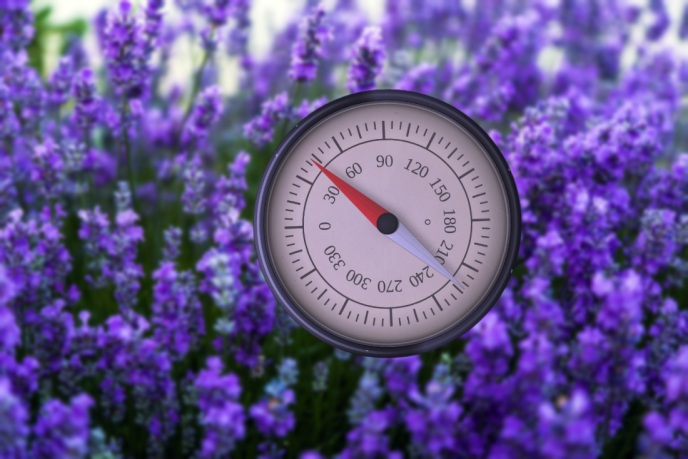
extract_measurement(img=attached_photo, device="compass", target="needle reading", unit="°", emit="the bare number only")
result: 42.5
